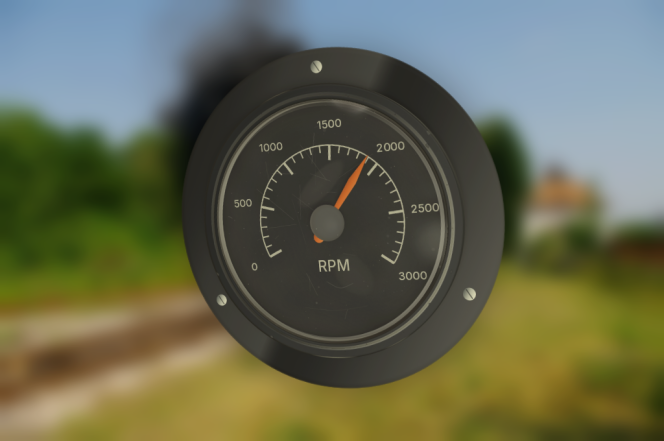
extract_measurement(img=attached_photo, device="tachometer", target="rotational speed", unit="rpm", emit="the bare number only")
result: 1900
